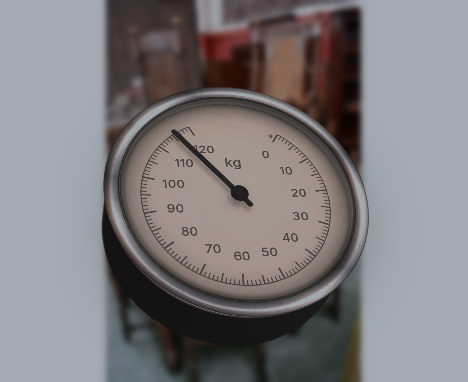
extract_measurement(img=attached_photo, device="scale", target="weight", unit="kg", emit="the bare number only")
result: 115
